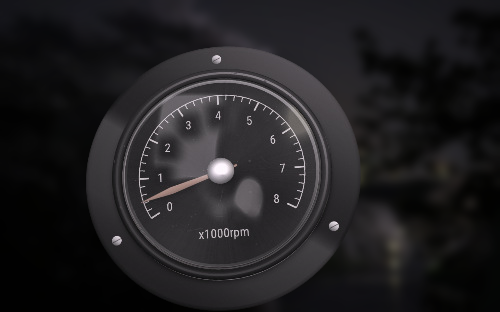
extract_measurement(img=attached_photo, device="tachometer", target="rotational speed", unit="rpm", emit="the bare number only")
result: 400
